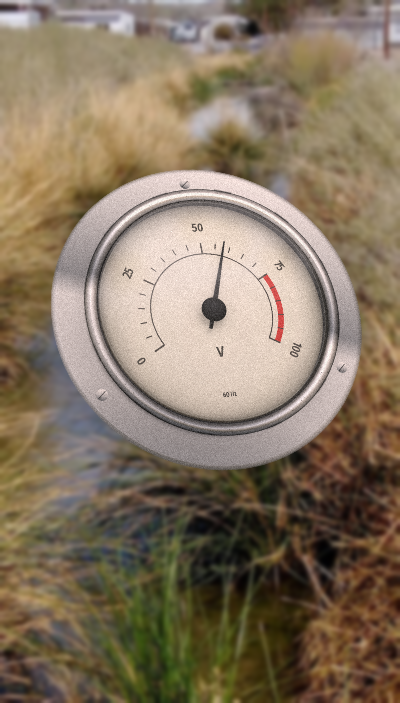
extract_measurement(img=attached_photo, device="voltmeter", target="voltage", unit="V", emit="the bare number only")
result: 57.5
